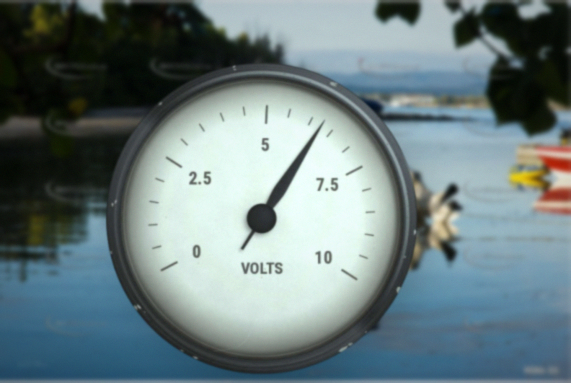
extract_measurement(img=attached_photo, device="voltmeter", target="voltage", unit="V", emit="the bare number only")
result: 6.25
